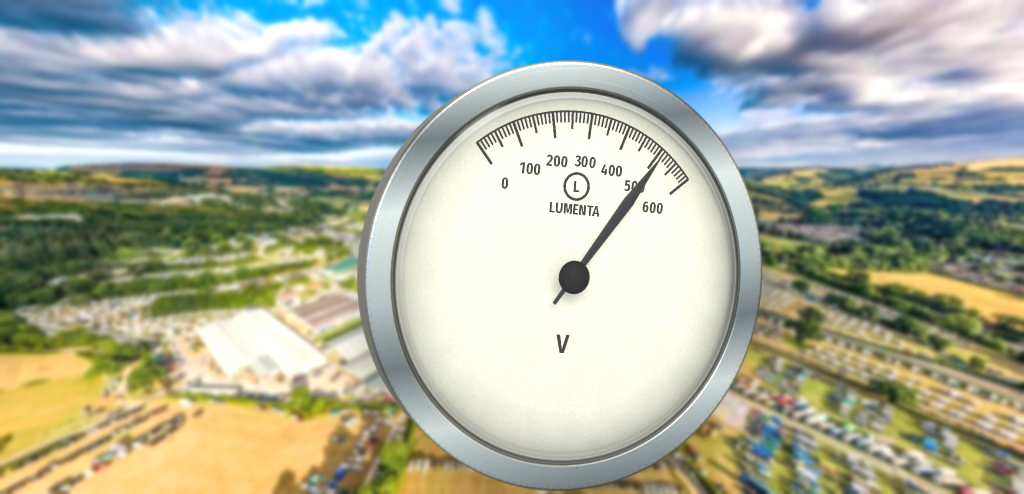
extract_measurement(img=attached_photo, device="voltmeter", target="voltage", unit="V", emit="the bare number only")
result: 500
